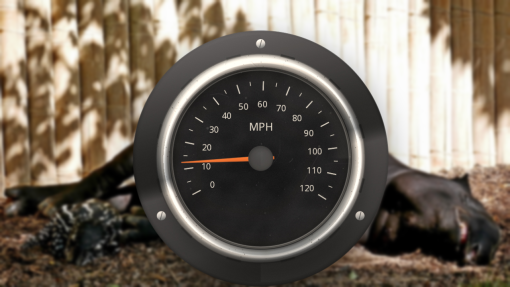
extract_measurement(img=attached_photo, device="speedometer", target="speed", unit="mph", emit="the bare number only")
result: 12.5
